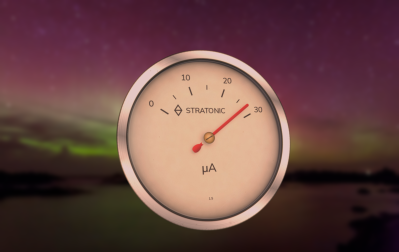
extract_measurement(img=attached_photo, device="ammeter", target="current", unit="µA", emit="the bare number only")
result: 27.5
